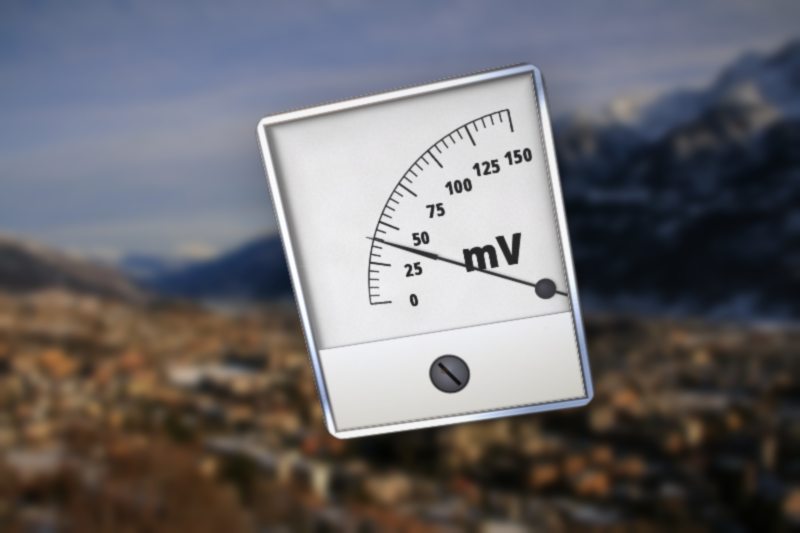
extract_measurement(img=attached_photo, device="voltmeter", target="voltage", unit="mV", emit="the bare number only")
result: 40
